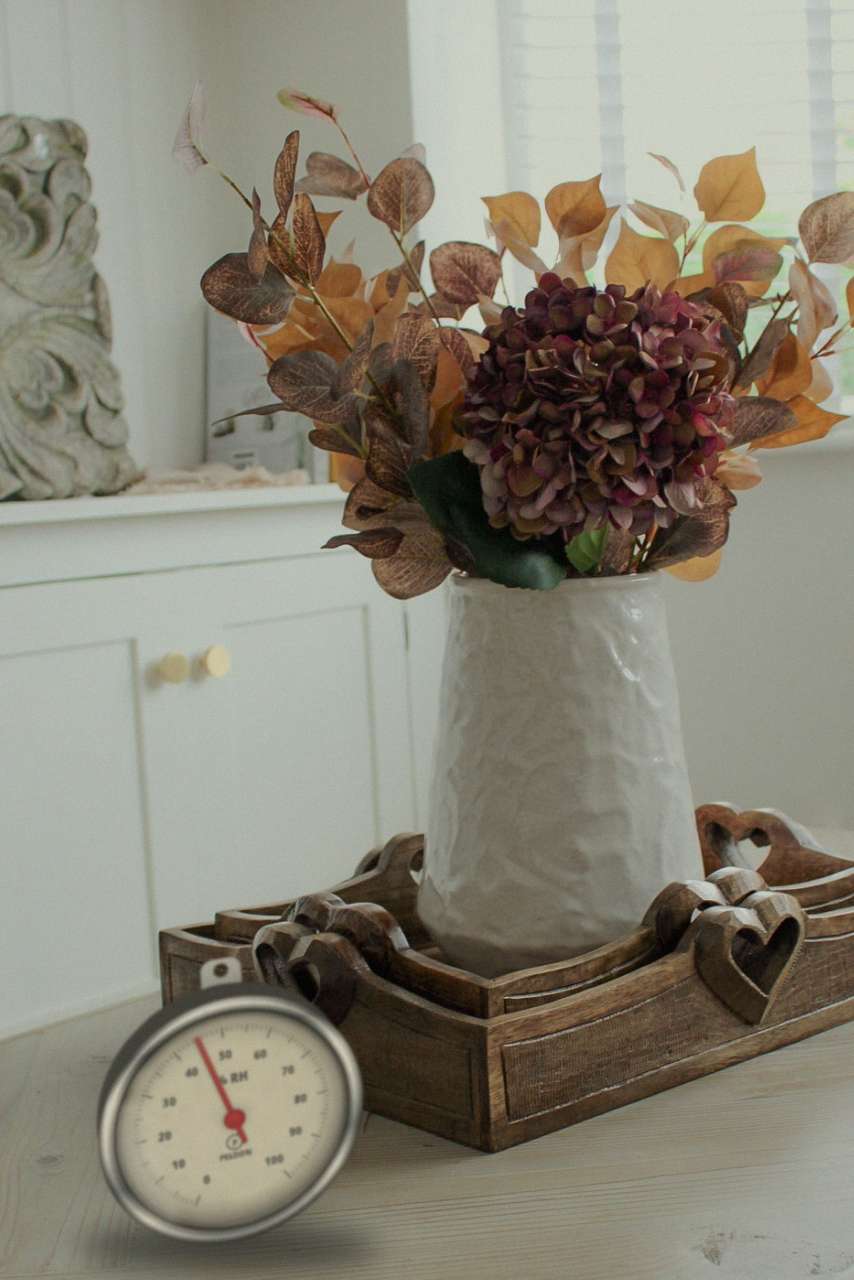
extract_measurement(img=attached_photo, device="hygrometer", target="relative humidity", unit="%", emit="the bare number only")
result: 45
